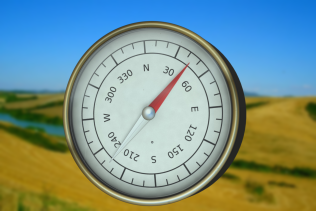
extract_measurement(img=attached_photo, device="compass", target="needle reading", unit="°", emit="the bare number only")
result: 45
